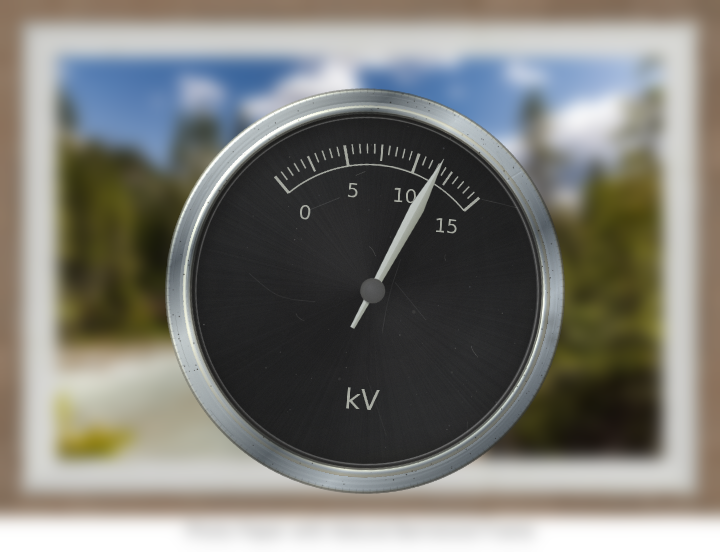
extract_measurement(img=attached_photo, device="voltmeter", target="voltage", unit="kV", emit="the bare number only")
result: 11.5
